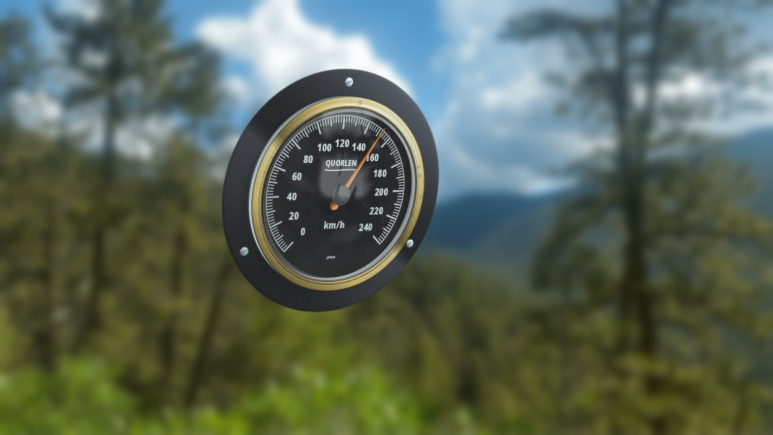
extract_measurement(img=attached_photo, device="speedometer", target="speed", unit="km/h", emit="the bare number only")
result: 150
